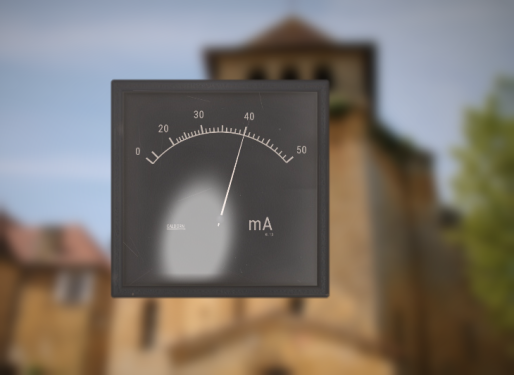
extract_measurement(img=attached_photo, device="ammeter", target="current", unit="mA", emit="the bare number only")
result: 40
